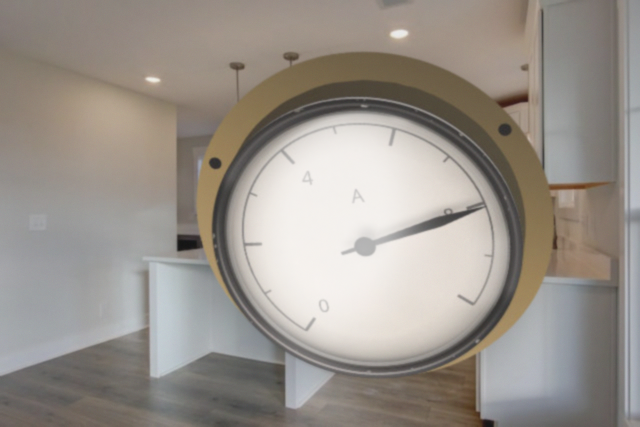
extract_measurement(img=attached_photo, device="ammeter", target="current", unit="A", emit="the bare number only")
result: 8
